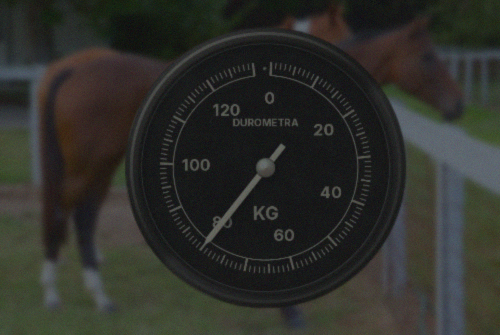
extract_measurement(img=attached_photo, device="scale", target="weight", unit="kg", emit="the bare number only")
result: 80
